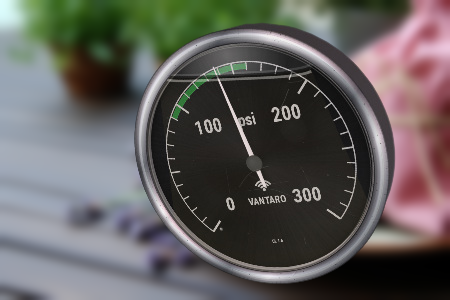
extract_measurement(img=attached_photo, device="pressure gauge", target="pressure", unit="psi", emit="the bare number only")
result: 140
